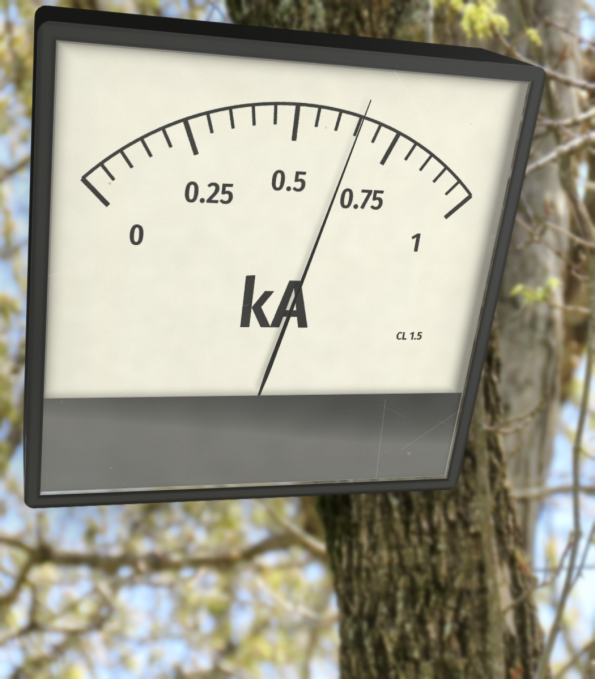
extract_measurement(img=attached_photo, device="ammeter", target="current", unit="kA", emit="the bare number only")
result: 0.65
